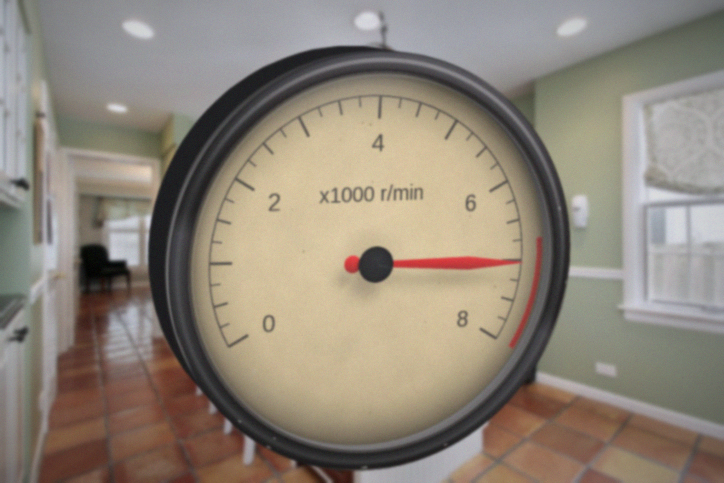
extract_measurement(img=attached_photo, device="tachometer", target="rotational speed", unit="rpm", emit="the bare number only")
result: 7000
